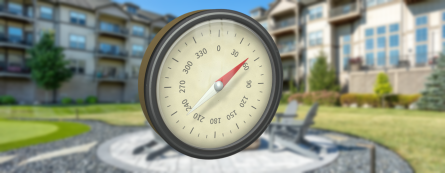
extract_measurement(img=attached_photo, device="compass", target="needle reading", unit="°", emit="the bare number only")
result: 50
